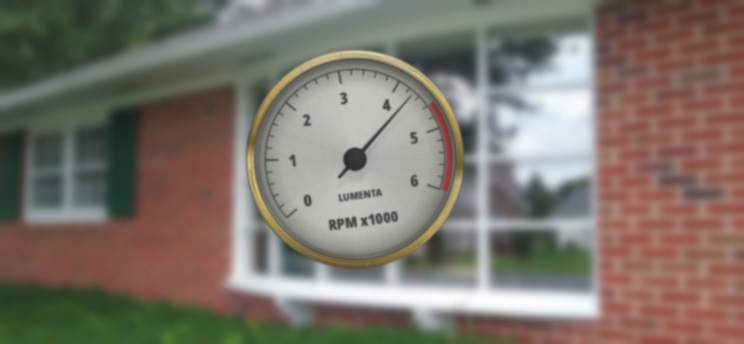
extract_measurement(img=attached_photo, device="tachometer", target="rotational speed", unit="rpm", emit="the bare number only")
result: 4300
